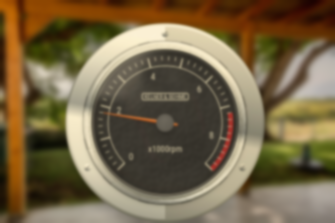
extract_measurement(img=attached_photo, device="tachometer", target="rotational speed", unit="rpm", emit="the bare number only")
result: 1800
